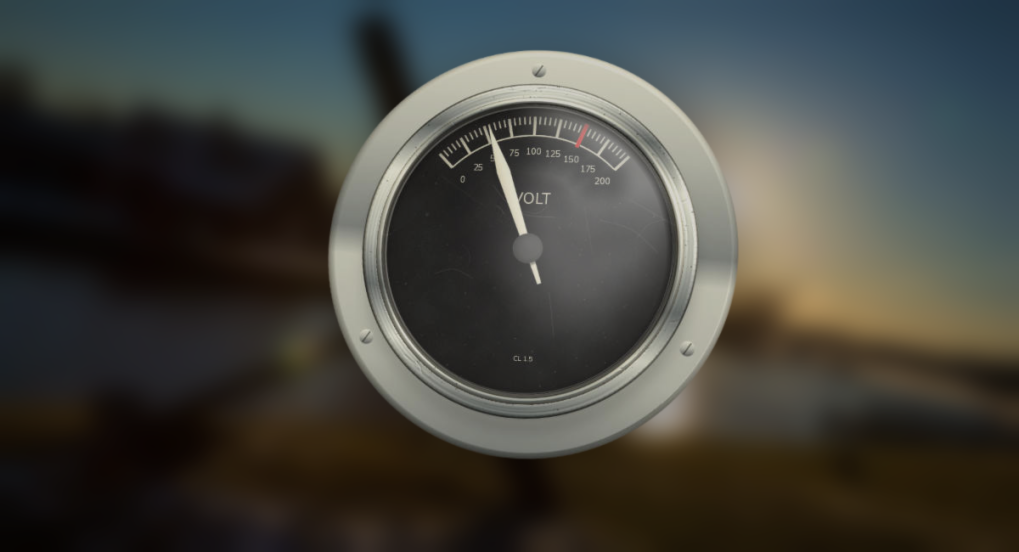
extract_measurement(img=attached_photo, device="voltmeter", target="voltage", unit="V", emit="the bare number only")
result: 55
